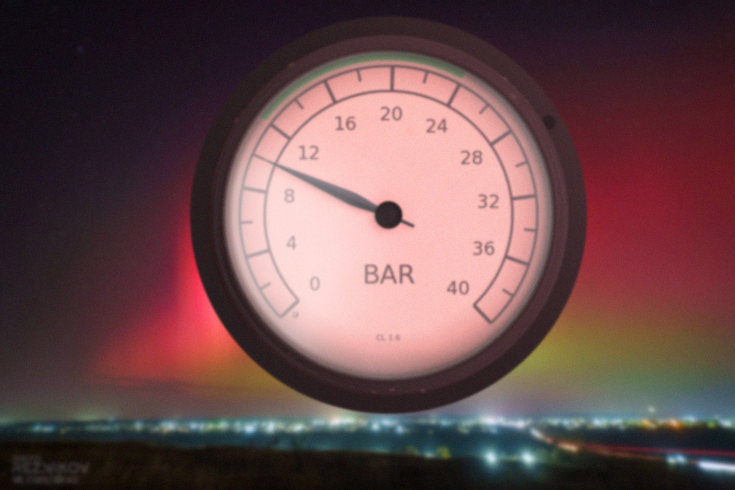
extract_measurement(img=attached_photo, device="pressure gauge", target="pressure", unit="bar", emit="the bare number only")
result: 10
